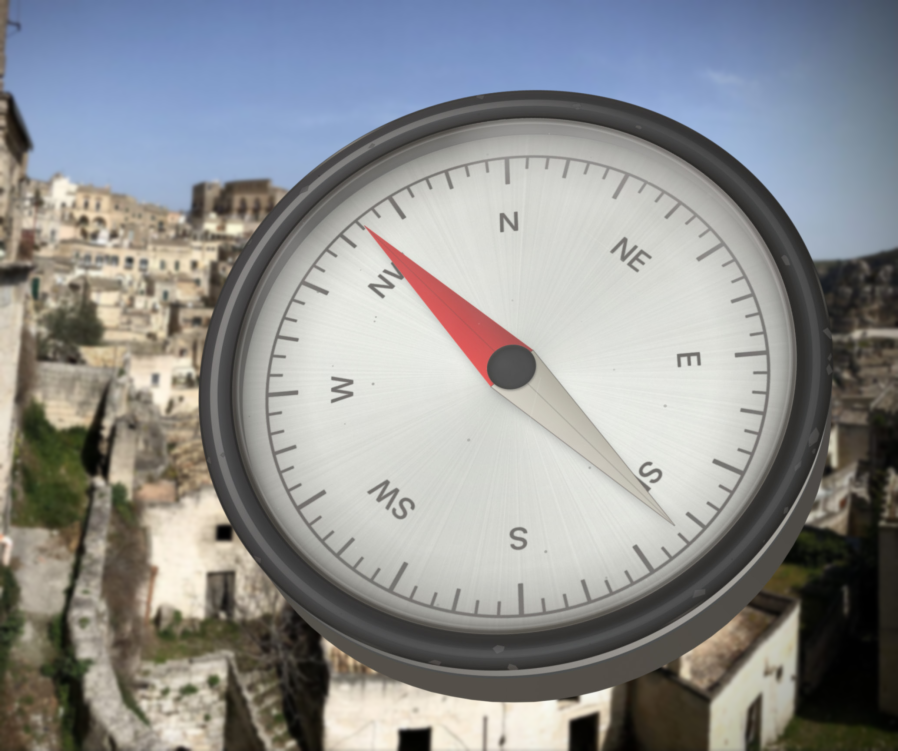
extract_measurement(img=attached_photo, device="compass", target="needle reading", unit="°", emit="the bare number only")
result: 320
